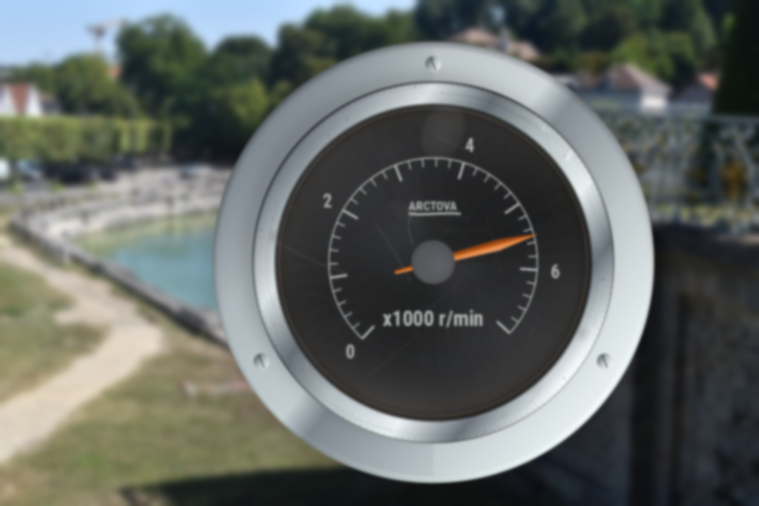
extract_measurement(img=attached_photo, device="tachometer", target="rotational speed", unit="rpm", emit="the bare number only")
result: 5500
